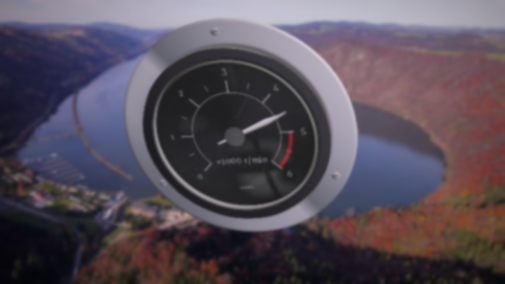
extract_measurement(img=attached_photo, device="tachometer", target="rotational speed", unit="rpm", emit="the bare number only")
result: 4500
